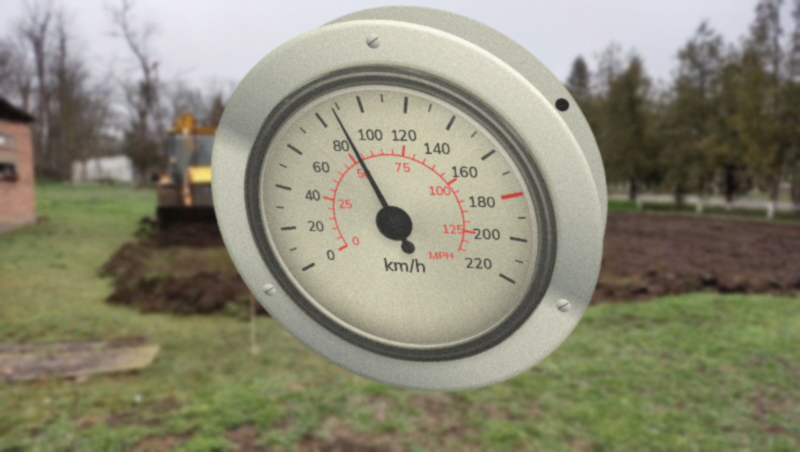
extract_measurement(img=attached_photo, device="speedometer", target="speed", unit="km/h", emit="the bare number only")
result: 90
